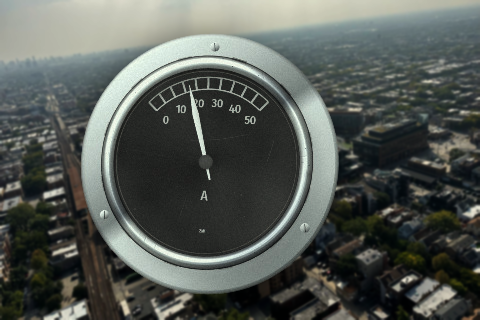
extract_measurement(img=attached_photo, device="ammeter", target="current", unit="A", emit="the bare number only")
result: 17.5
